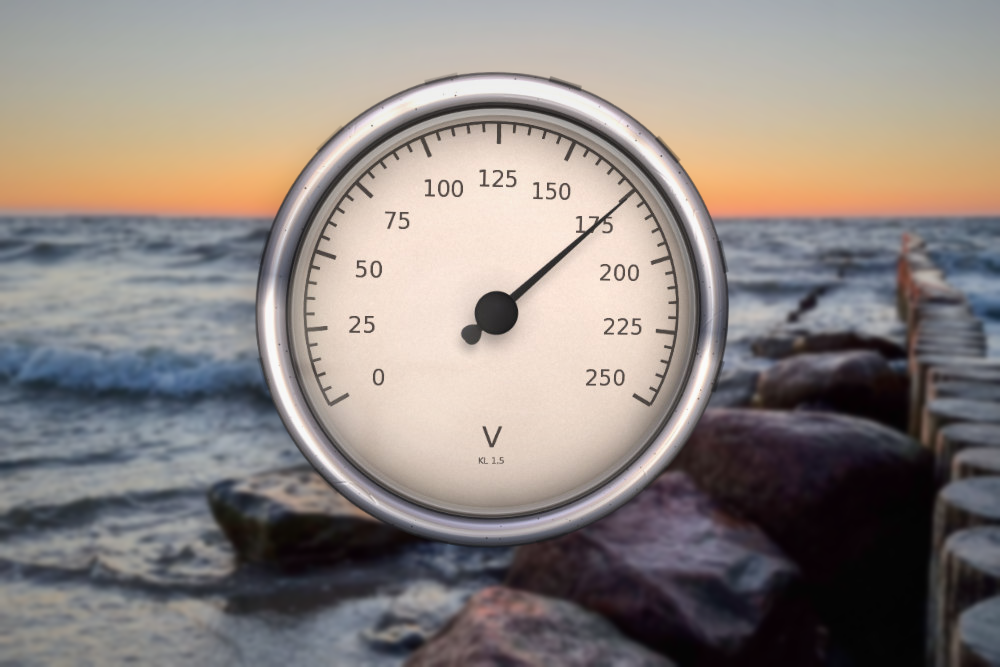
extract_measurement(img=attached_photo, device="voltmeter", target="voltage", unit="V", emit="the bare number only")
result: 175
